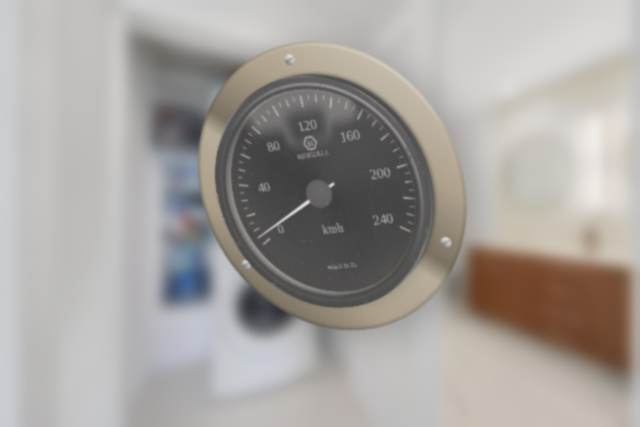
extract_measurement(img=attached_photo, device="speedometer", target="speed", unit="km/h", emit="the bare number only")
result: 5
